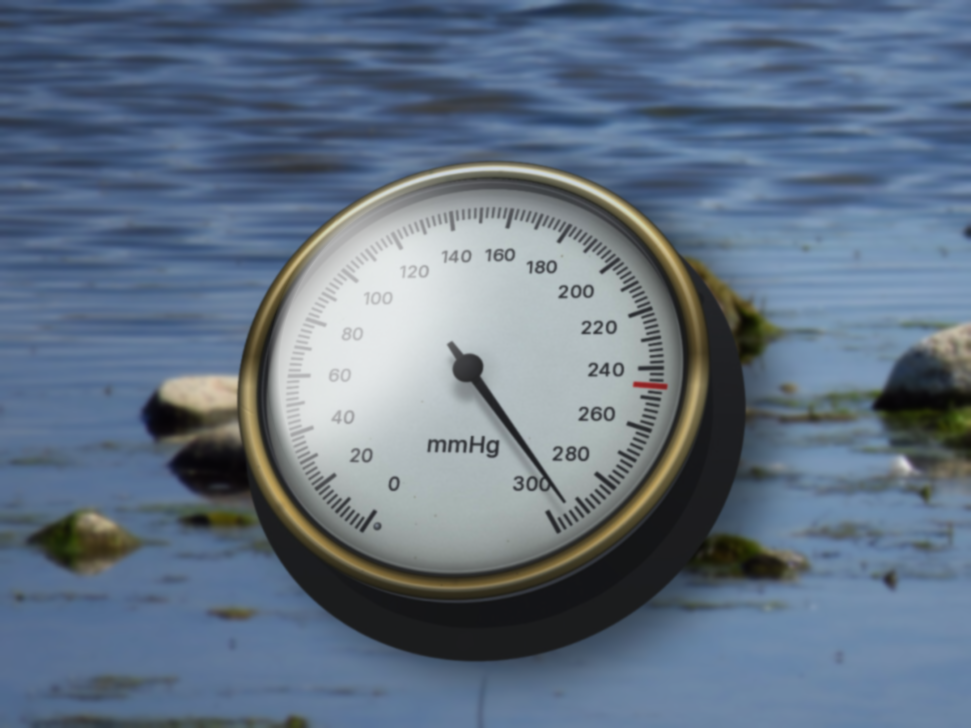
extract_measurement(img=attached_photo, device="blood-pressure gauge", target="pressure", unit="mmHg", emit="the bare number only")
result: 294
